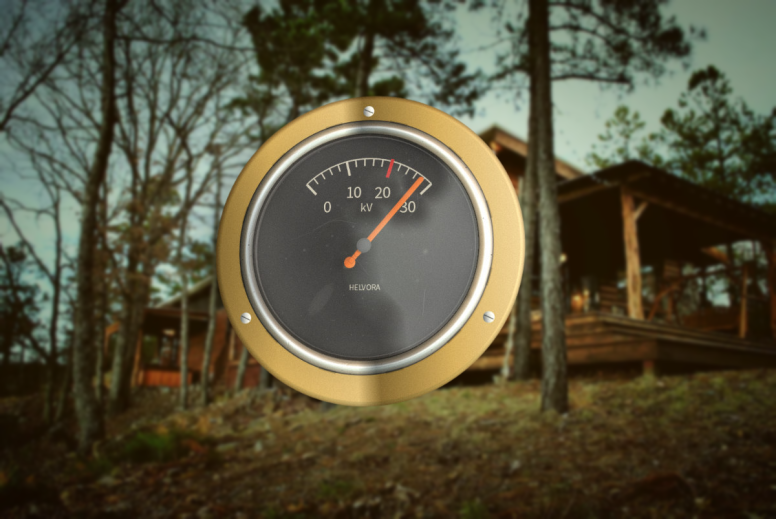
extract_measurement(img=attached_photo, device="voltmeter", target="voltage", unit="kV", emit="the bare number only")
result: 28
